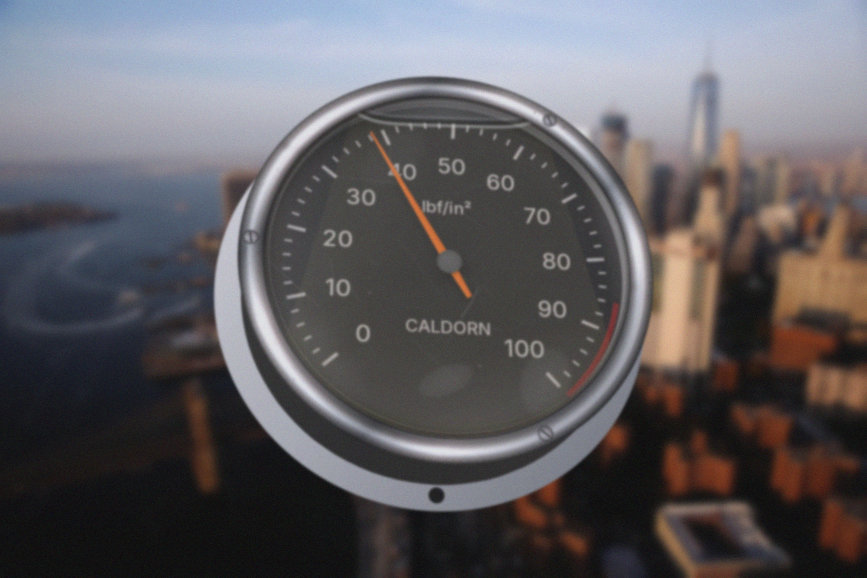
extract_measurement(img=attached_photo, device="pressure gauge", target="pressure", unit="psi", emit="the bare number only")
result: 38
